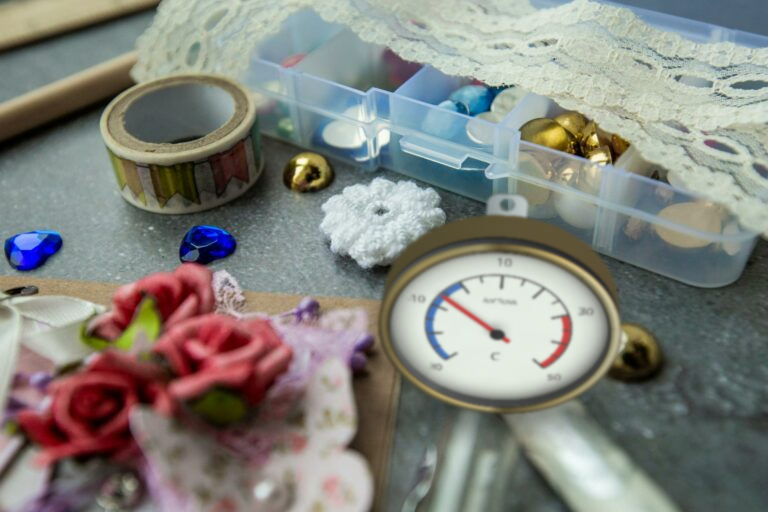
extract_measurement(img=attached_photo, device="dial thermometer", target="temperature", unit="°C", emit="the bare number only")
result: -5
